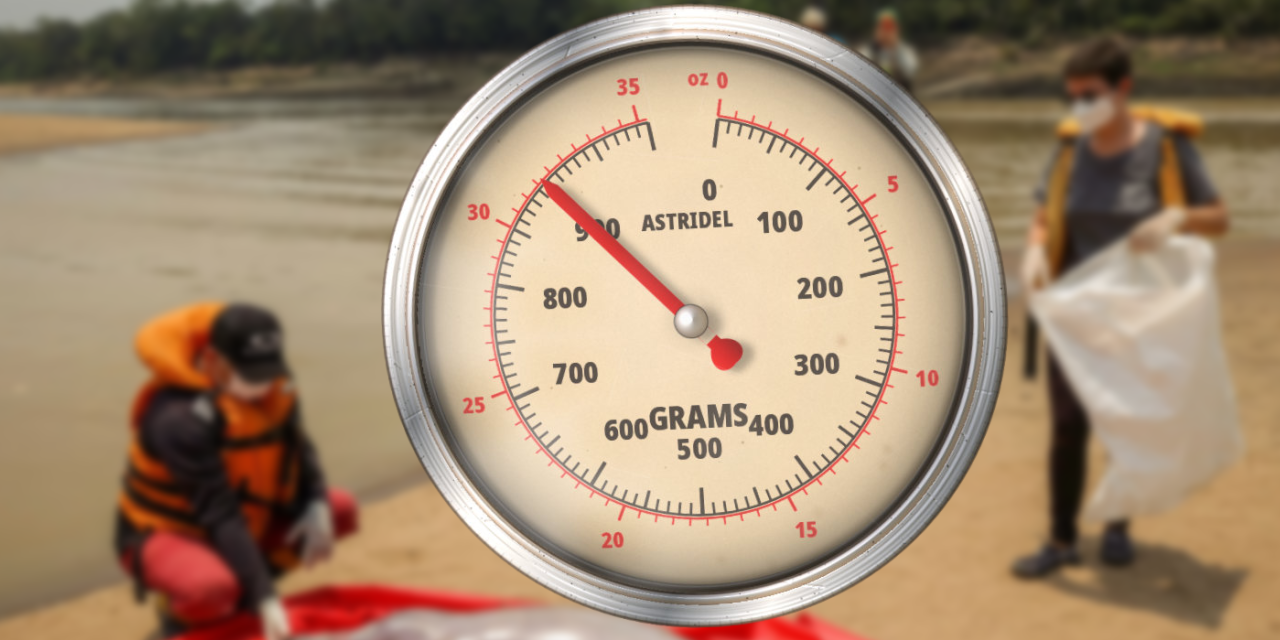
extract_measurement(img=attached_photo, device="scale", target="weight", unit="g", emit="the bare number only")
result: 900
